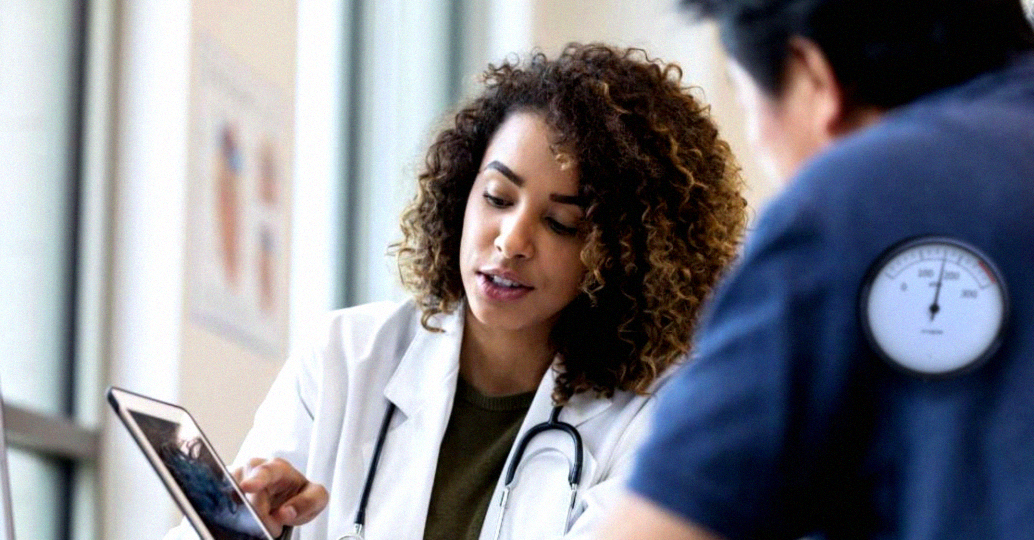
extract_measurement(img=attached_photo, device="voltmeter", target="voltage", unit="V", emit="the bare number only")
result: 160
